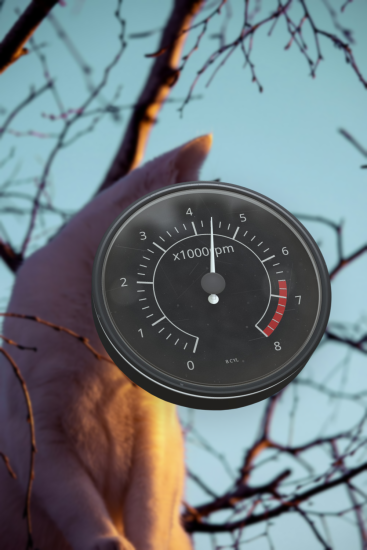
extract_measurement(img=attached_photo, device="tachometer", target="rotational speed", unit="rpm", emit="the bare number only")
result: 4400
